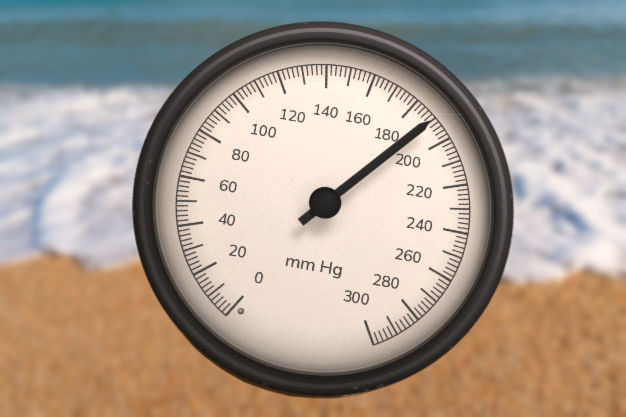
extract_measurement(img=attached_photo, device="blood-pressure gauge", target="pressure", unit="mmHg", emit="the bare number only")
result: 190
